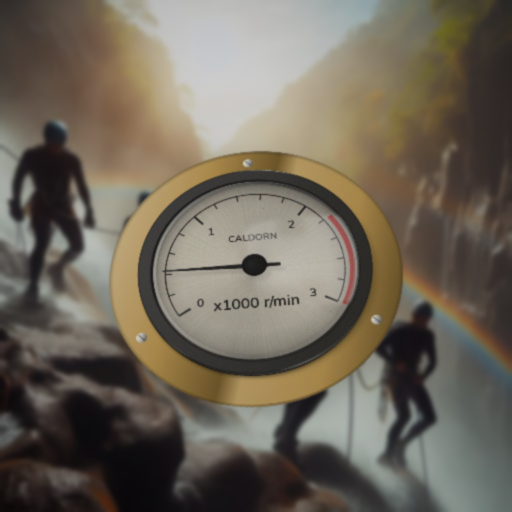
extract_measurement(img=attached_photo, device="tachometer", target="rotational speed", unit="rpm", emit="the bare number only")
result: 400
